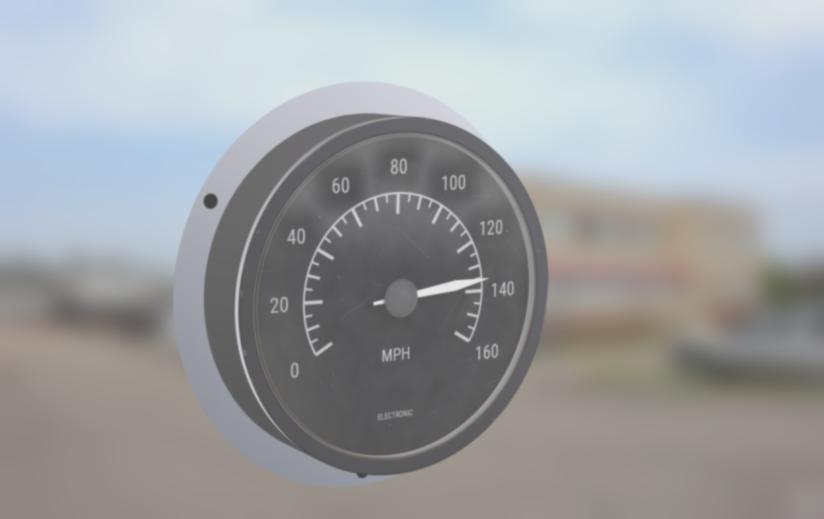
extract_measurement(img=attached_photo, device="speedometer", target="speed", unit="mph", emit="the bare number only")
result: 135
